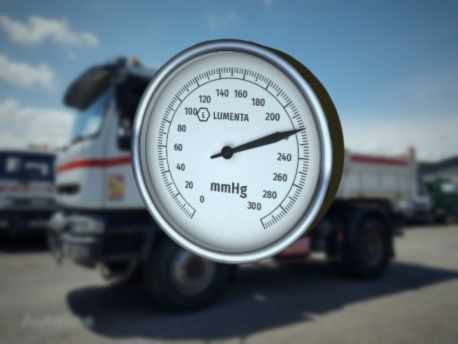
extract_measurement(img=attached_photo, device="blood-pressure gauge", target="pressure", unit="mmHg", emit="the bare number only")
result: 220
